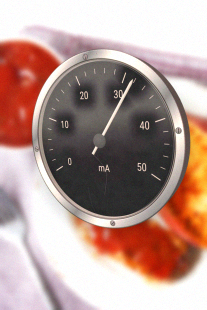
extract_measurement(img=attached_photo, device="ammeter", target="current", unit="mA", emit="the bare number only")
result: 32
